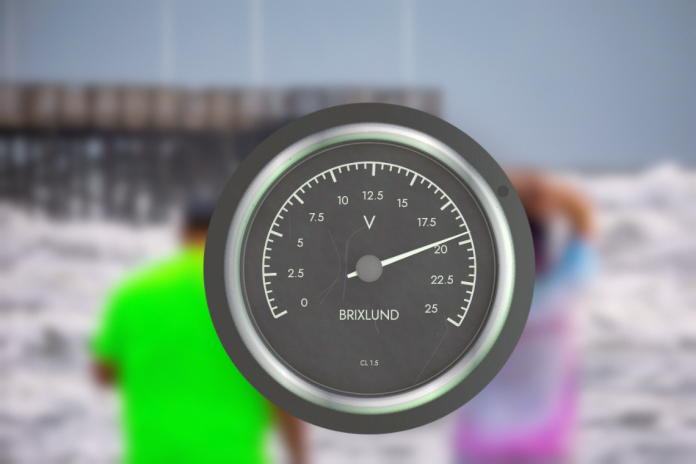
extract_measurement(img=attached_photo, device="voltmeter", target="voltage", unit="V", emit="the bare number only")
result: 19.5
